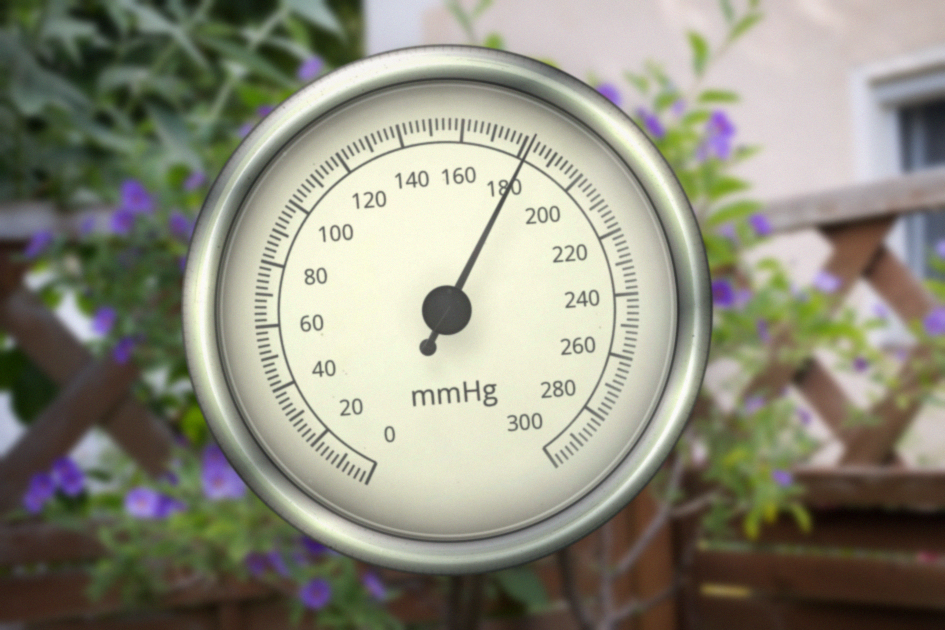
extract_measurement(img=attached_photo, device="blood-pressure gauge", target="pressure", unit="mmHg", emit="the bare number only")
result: 182
